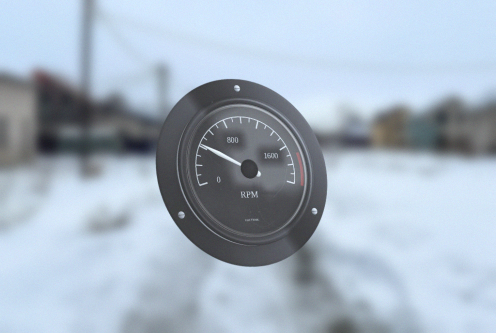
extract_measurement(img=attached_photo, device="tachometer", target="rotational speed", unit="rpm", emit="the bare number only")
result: 400
